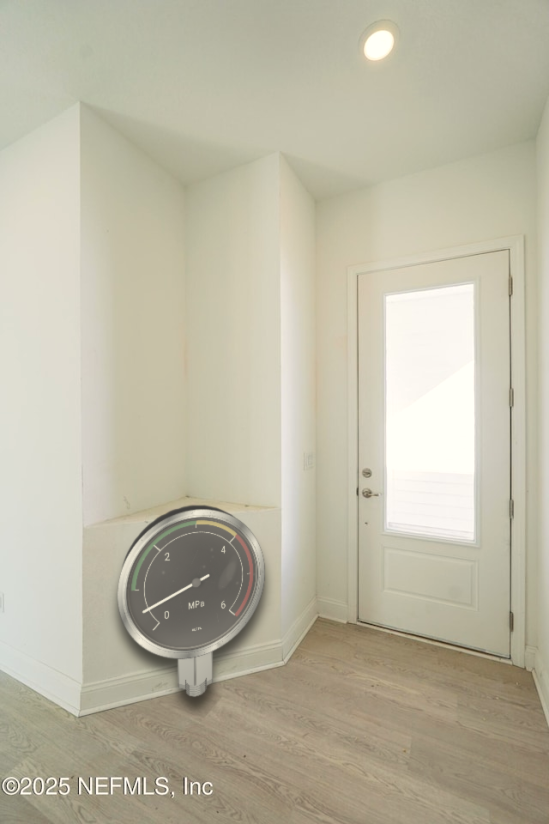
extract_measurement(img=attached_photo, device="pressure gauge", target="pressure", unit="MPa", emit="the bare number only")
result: 0.5
